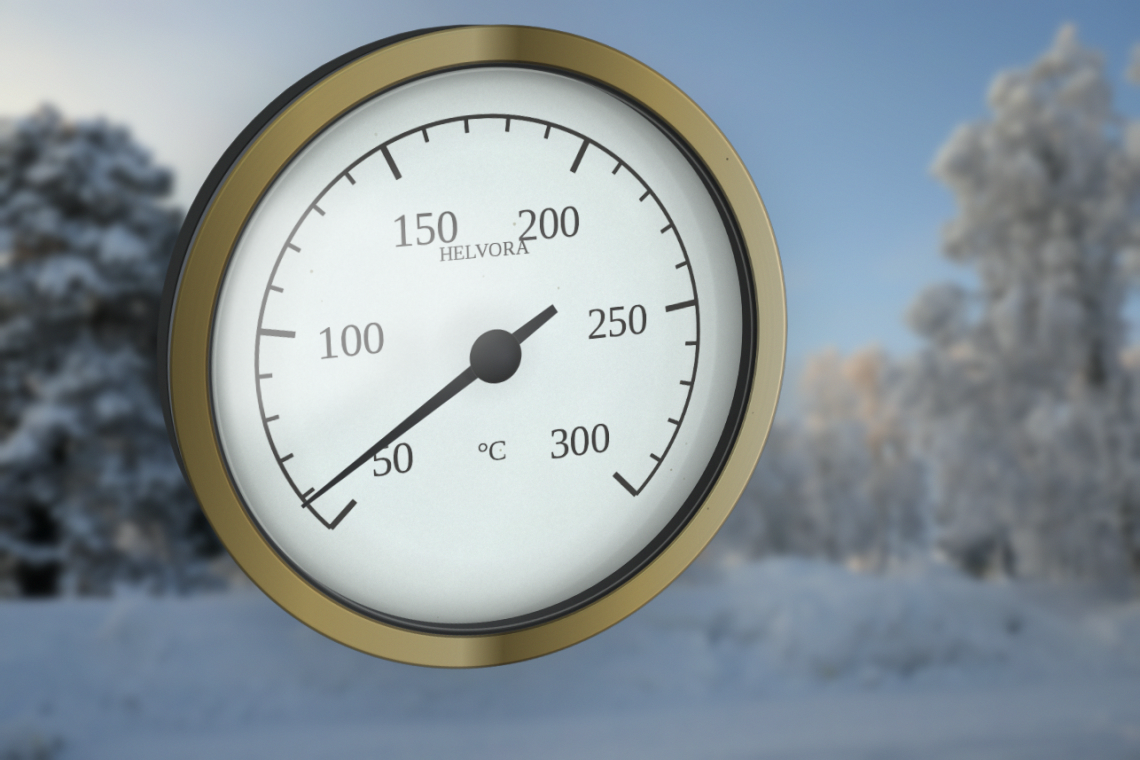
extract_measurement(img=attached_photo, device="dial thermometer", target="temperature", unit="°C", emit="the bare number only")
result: 60
